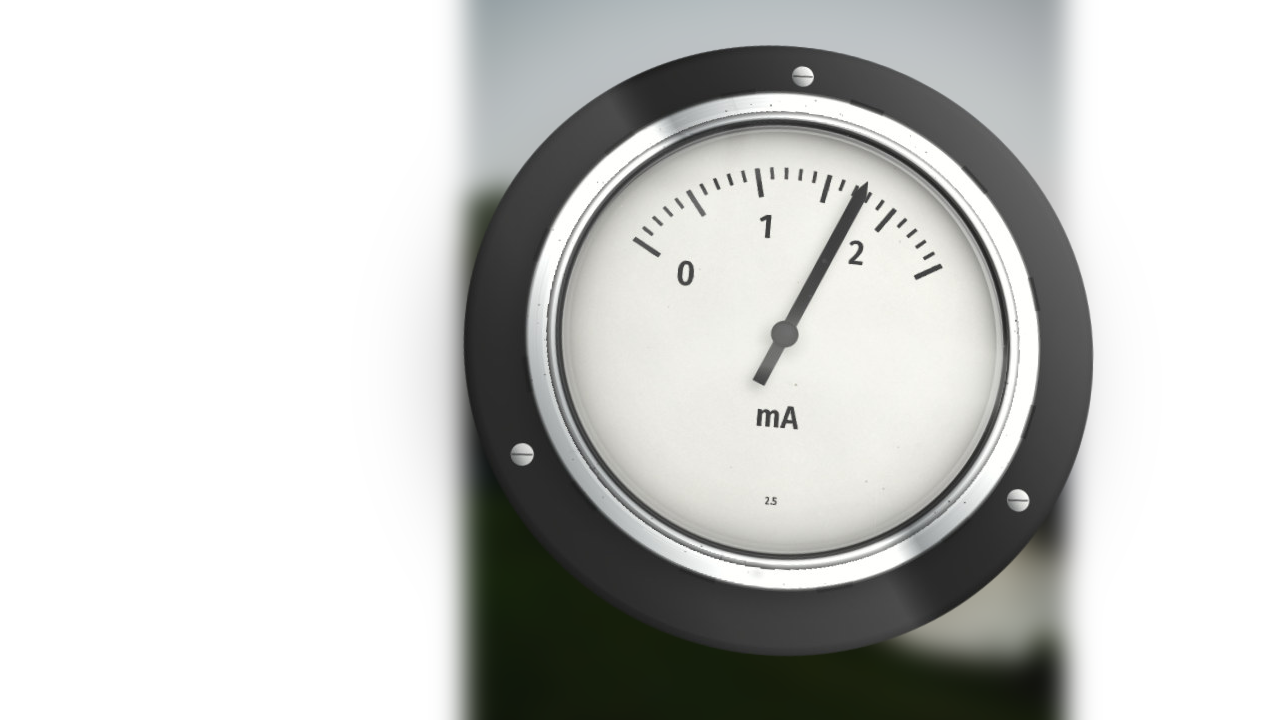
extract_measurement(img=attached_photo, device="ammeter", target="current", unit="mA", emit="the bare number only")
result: 1.75
